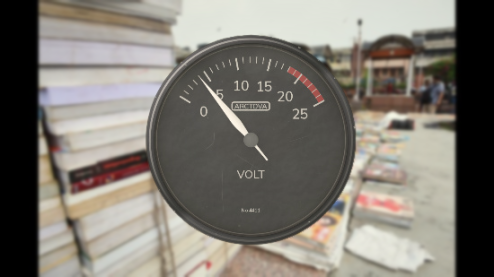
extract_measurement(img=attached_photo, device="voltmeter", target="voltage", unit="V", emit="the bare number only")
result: 4
